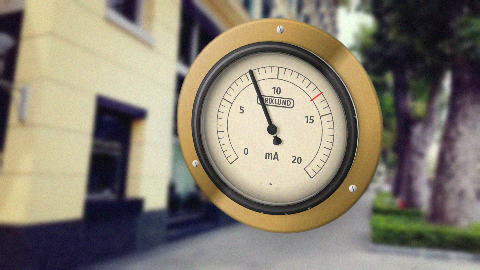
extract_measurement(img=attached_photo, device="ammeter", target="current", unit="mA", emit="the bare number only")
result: 8
